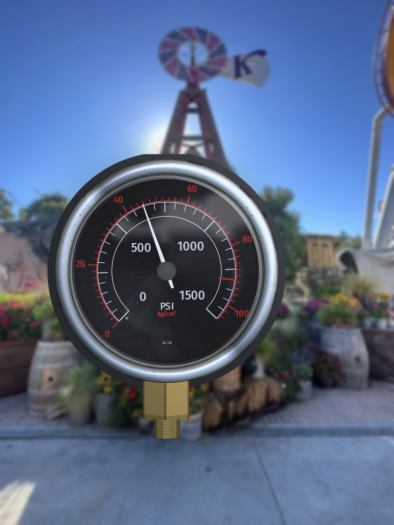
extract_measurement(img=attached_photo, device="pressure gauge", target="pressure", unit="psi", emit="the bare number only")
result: 650
